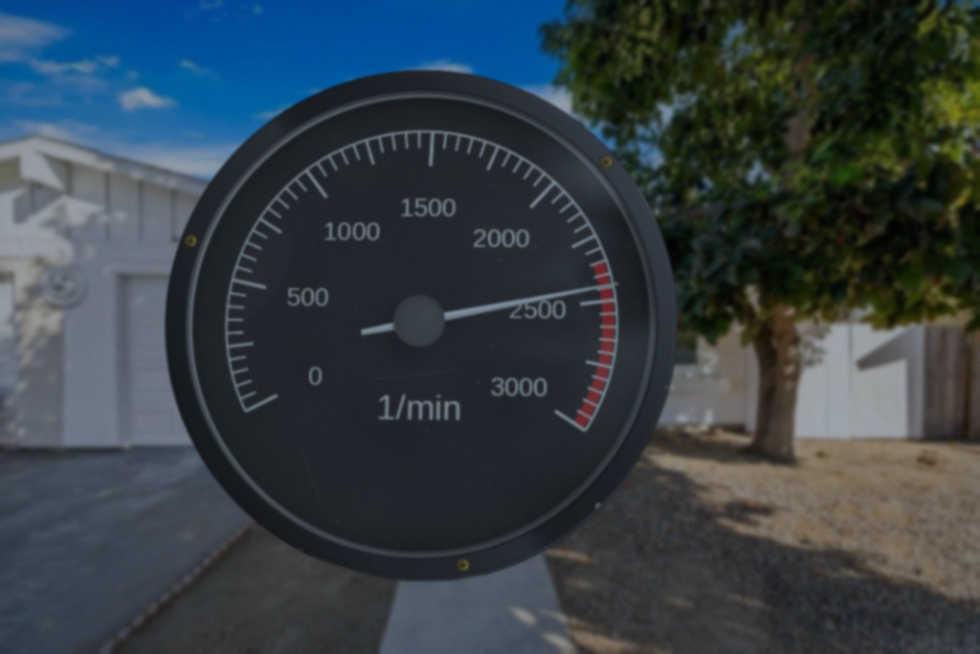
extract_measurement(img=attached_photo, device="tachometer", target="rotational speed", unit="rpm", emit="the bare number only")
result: 2450
